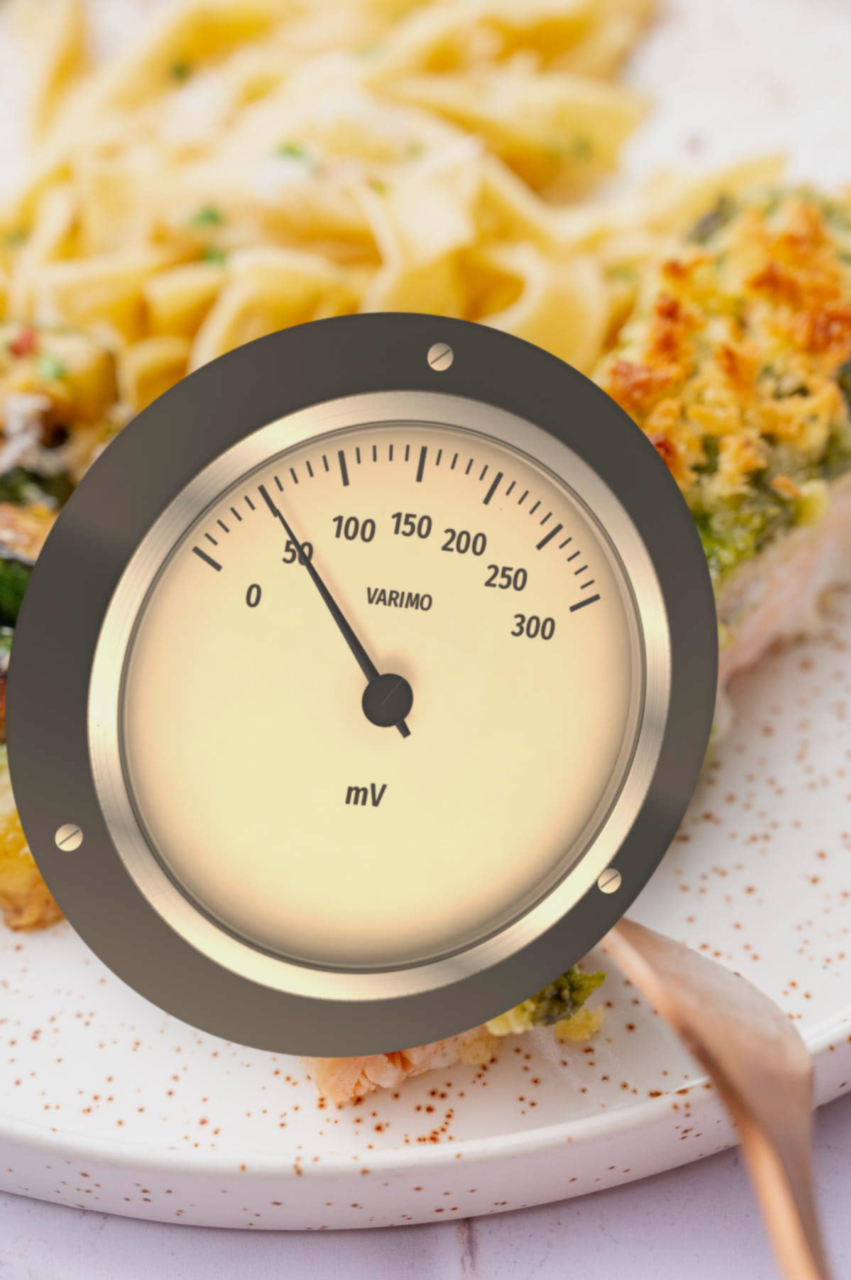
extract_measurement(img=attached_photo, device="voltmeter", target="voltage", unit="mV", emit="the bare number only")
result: 50
